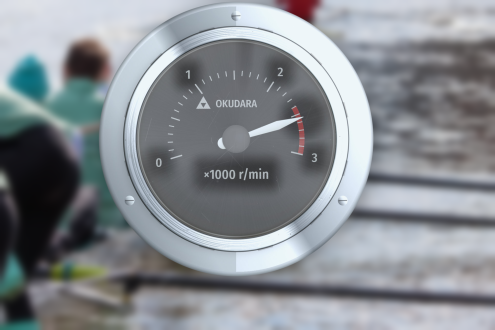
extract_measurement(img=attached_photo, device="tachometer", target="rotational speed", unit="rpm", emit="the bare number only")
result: 2550
